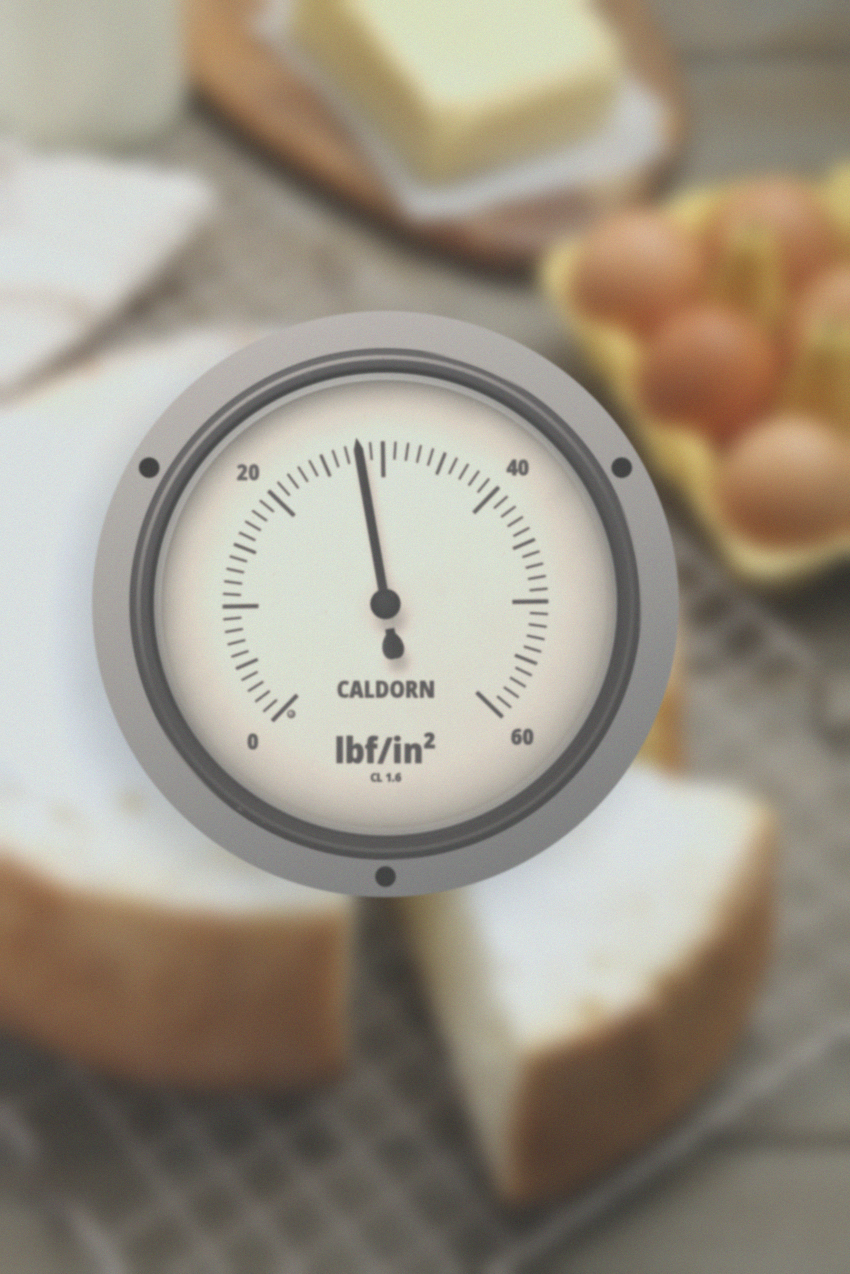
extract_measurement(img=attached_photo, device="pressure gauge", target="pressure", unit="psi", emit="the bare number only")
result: 28
